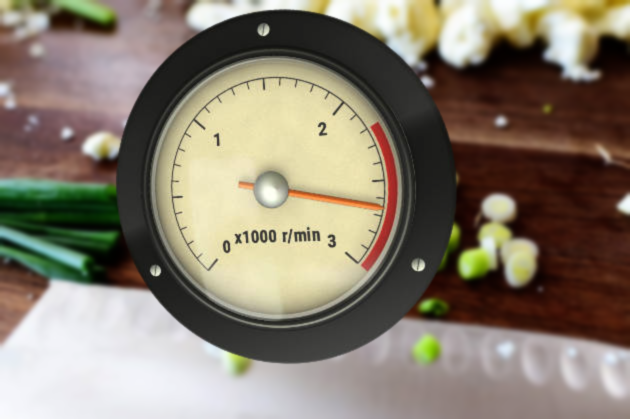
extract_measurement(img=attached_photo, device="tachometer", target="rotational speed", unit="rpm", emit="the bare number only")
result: 2650
